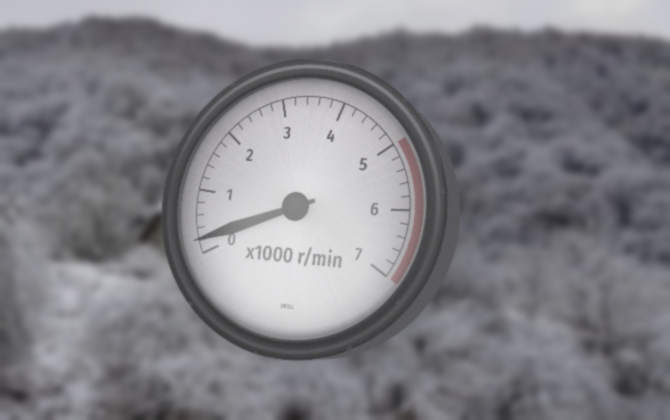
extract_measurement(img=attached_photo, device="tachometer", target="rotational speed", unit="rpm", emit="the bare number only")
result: 200
